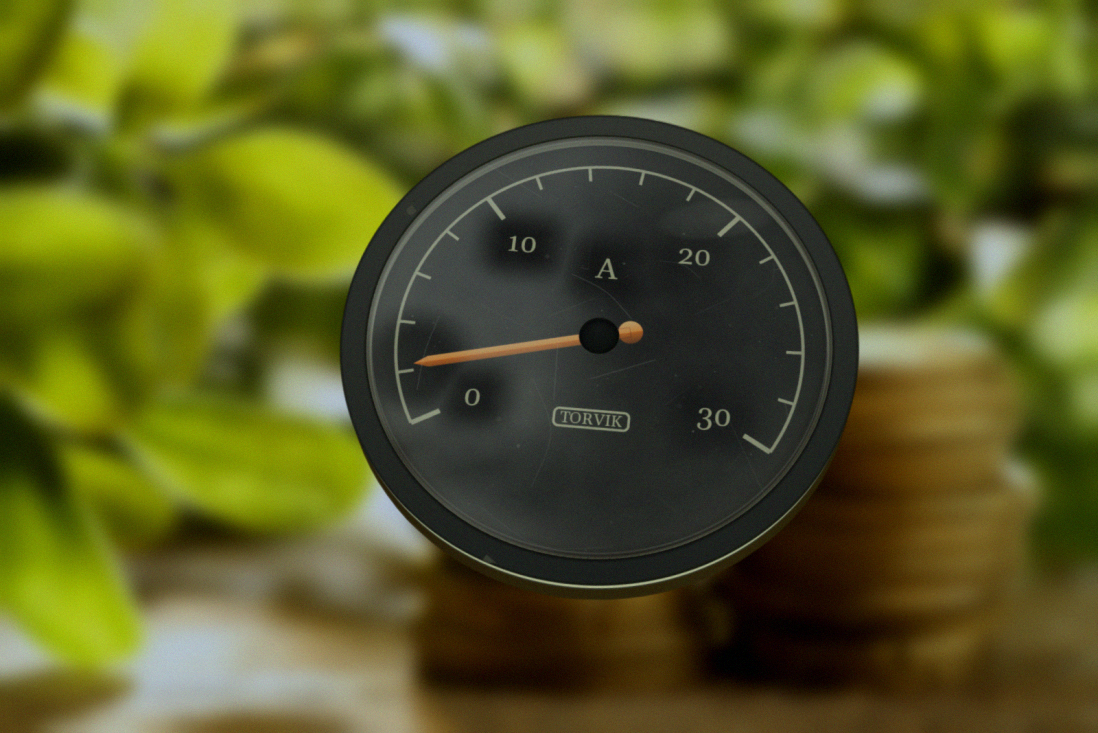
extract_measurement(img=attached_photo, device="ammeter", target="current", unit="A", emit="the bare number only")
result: 2
